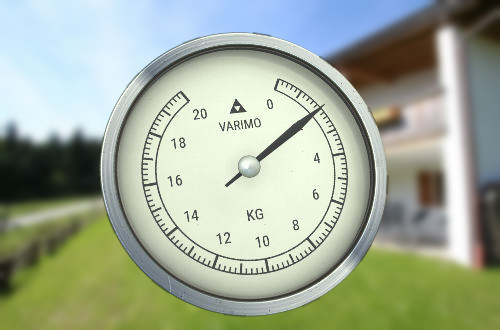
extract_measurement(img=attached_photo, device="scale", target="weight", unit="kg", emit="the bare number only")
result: 2
